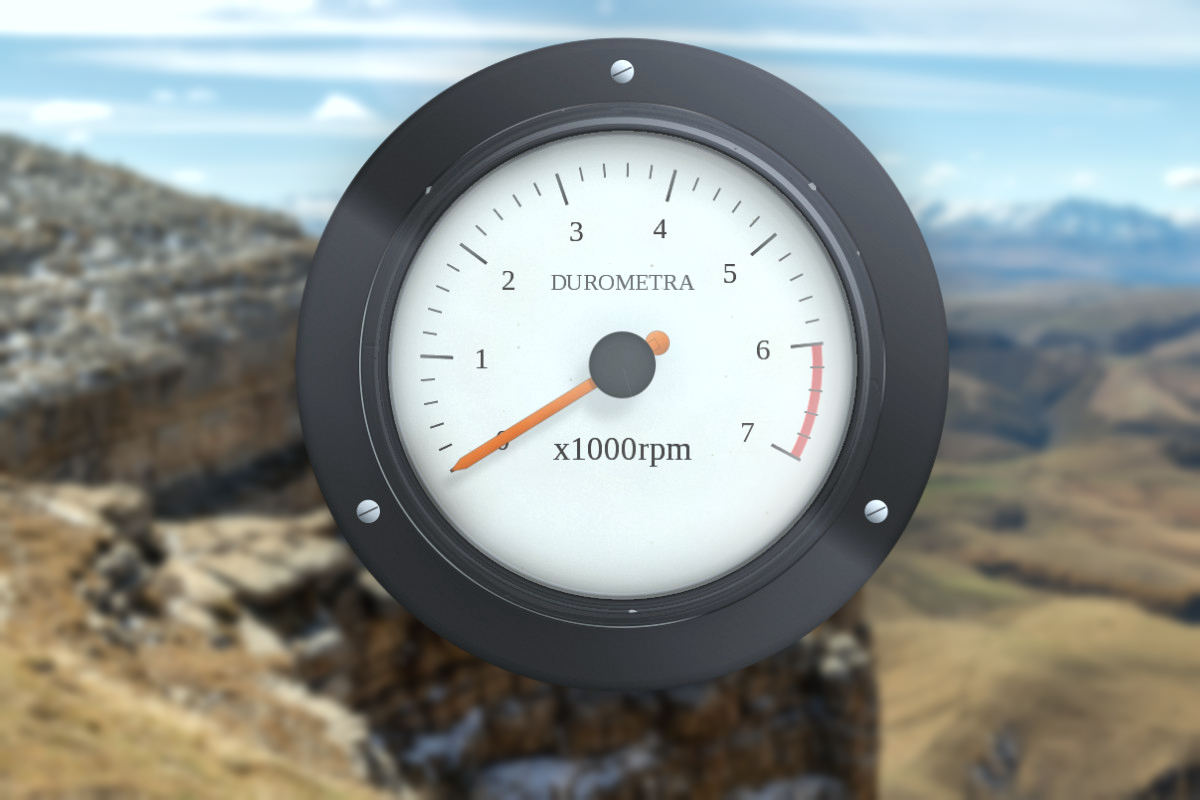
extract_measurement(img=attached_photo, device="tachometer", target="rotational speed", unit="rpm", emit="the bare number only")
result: 0
